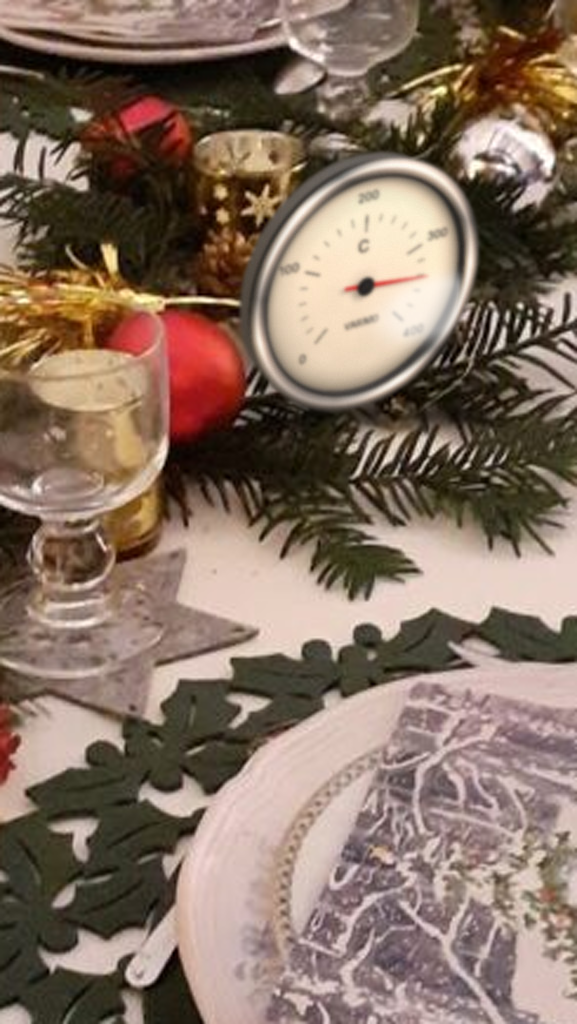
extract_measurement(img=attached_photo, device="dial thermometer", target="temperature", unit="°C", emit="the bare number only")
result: 340
